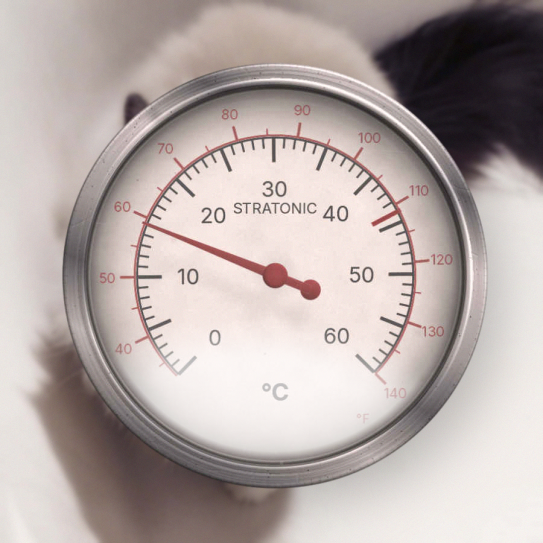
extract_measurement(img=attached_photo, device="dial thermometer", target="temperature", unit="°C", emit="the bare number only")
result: 15
